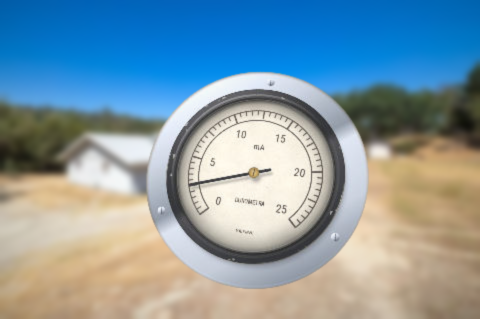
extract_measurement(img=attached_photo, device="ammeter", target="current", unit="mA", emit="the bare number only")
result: 2.5
